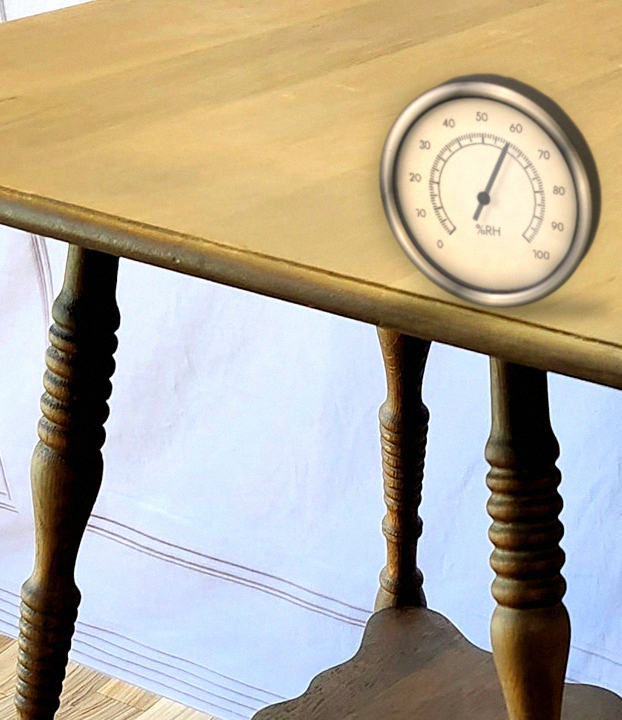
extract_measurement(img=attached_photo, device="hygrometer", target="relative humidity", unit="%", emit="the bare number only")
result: 60
